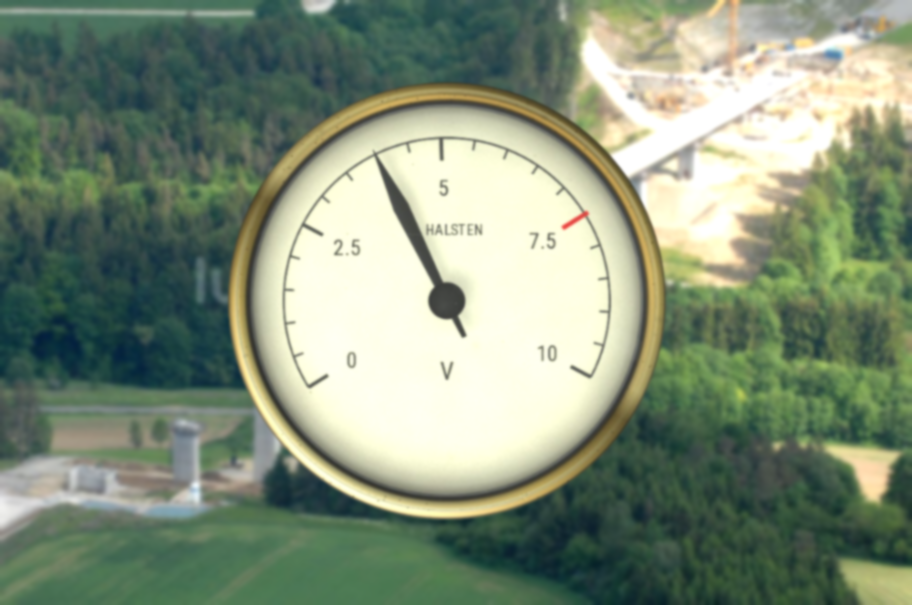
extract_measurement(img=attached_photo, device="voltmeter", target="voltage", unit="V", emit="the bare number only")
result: 4
